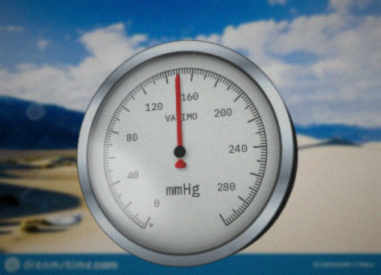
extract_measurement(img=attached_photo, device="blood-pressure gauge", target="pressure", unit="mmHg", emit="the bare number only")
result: 150
